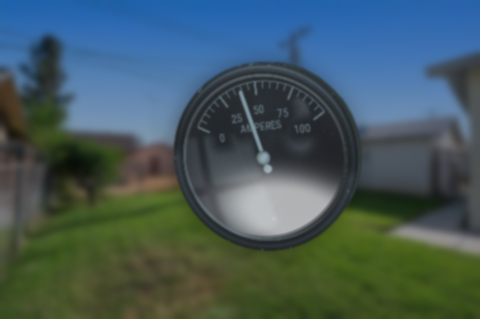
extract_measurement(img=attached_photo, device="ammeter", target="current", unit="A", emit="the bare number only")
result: 40
